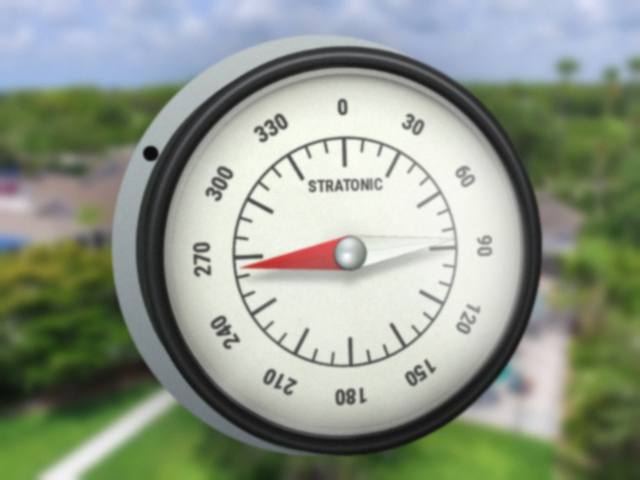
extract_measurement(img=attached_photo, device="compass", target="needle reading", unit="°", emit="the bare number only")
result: 265
